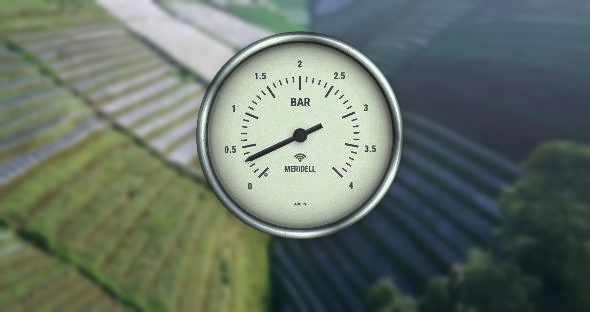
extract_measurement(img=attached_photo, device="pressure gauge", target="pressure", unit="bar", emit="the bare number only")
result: 0.3
